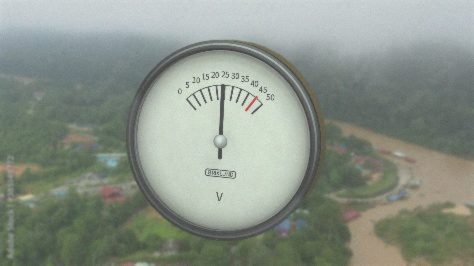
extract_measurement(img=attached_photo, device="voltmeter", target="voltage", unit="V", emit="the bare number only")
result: 25
